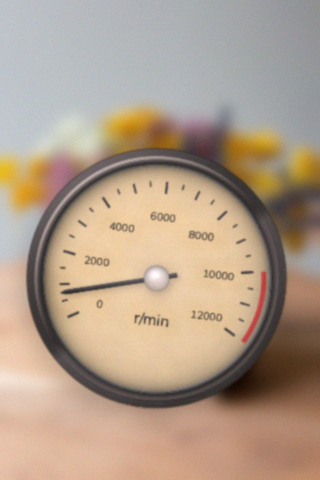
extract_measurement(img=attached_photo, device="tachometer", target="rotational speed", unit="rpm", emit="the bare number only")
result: 750
